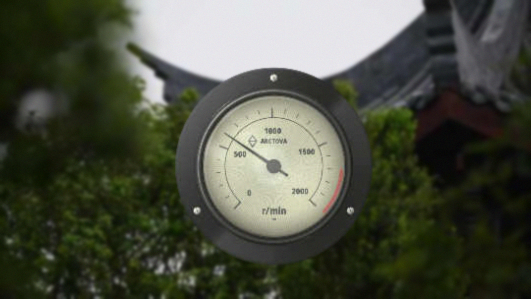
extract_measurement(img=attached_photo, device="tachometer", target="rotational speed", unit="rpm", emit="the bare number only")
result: 600
